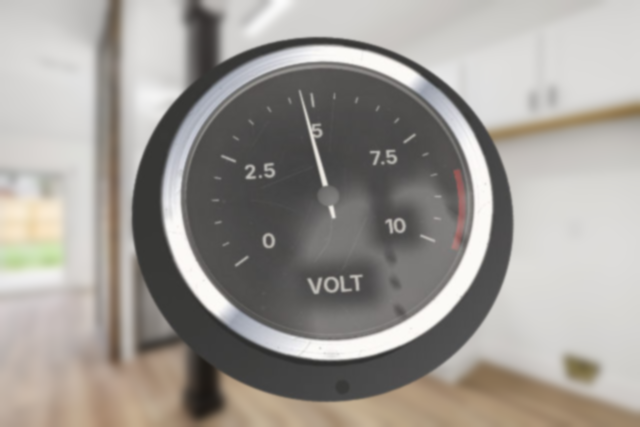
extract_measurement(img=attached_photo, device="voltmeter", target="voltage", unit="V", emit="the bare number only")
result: 4.75
